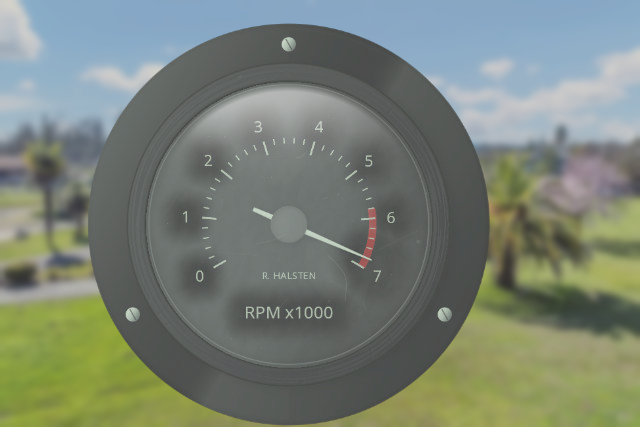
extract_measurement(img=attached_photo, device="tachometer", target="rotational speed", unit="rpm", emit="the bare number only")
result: 6800
